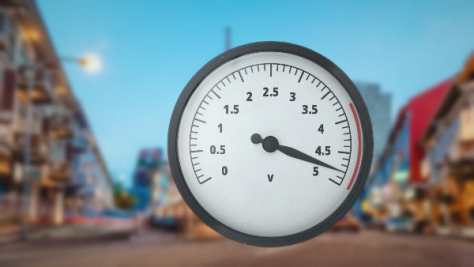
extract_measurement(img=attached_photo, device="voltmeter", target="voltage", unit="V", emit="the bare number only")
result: 4.8
